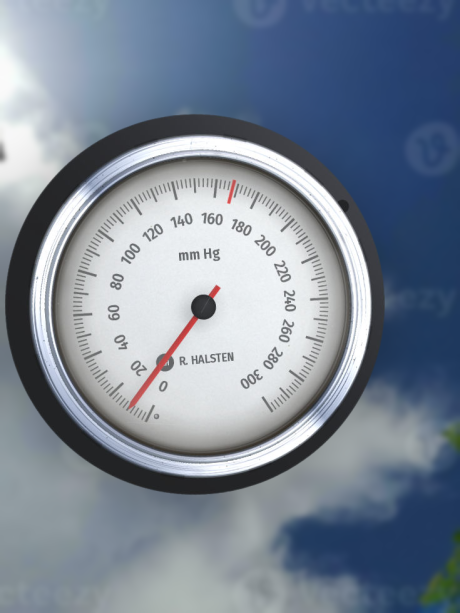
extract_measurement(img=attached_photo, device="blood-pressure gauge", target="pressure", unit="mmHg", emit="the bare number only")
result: 10
